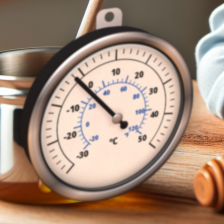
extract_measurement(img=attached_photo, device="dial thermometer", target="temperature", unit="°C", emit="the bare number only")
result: -2
